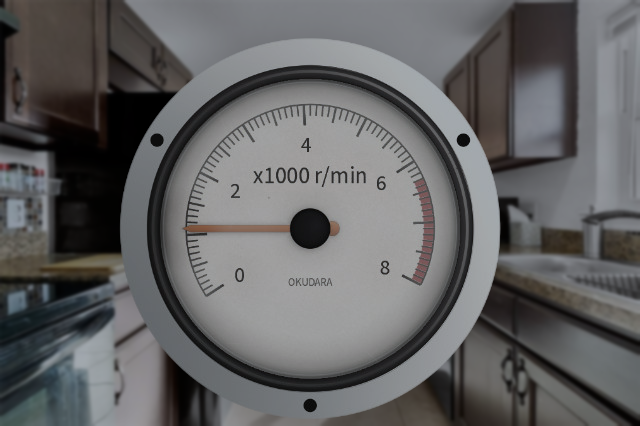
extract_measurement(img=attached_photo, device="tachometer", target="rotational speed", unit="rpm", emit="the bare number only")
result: 1100
